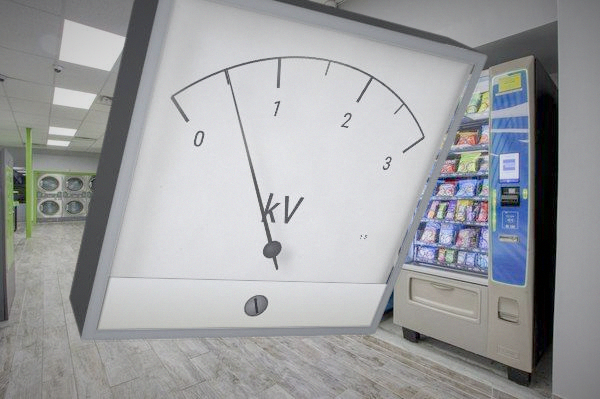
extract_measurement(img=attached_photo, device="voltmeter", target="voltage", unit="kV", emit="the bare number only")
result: 0.5
